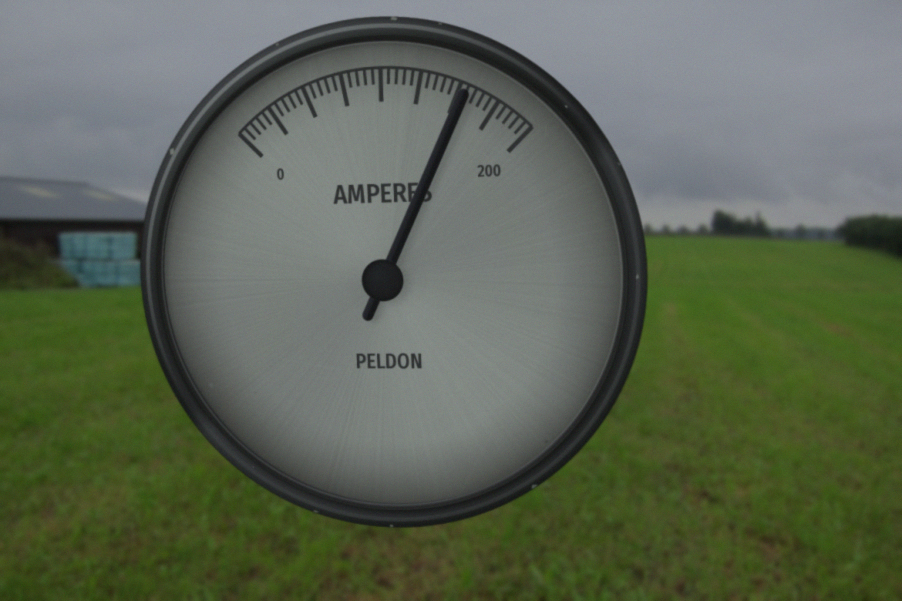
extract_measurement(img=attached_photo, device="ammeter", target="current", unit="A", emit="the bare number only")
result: 155
